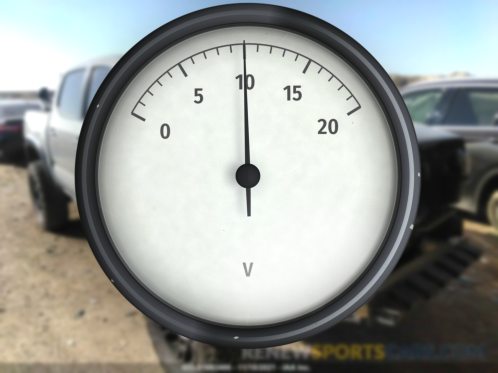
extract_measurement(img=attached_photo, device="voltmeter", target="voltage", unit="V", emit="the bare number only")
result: 10
